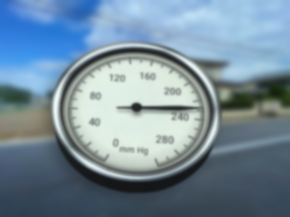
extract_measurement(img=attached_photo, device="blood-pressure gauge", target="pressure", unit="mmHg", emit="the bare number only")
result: 230
